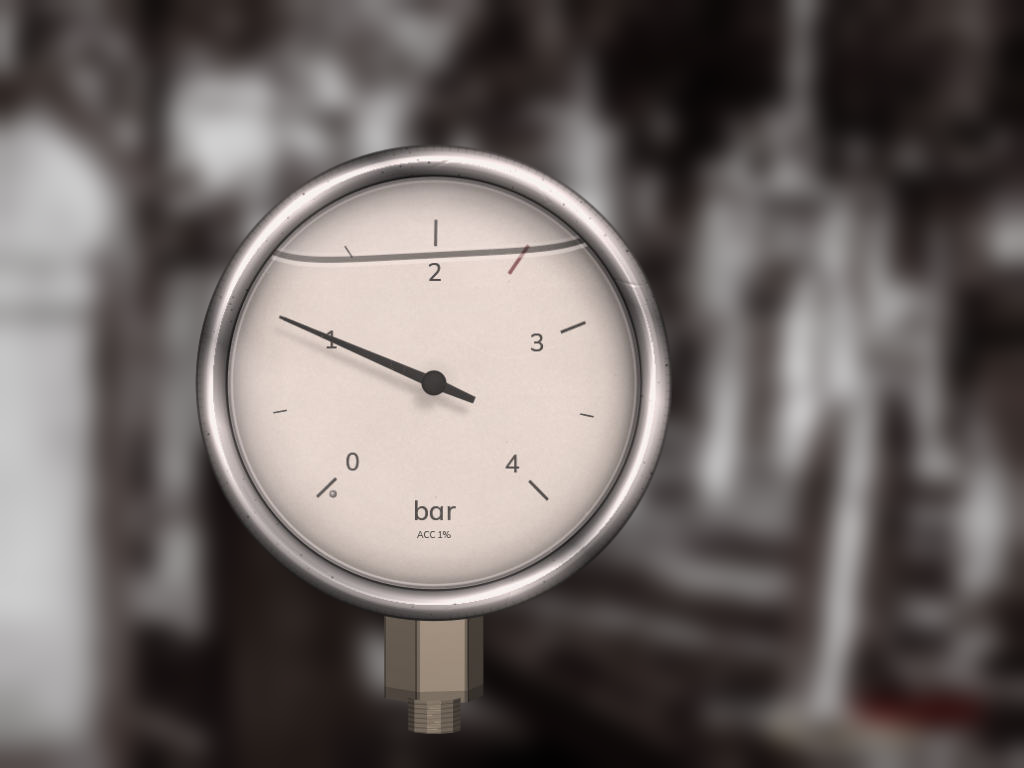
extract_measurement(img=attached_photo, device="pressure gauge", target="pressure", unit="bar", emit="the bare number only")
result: 1
